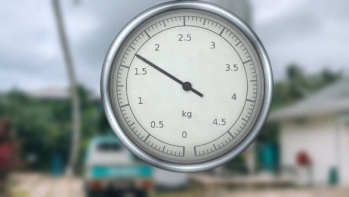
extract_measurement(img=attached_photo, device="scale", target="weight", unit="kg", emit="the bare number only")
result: 1.7
